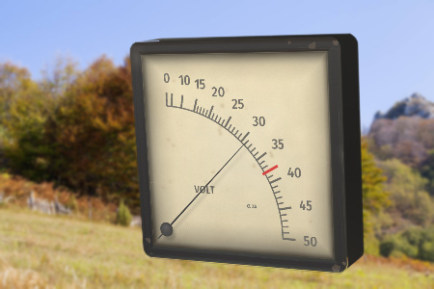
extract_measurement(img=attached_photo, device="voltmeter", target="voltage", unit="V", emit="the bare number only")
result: 31
